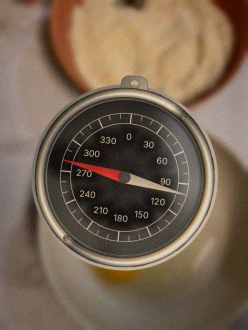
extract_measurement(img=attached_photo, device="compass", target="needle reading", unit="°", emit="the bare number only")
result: 280
